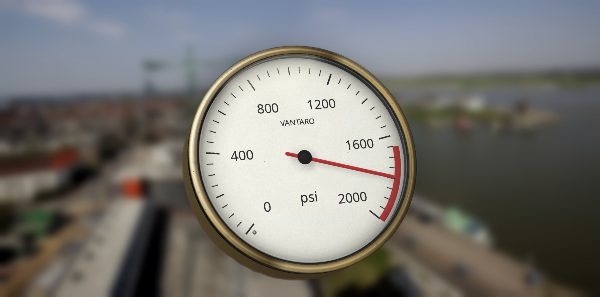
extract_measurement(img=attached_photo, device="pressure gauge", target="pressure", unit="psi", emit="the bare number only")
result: 1800
